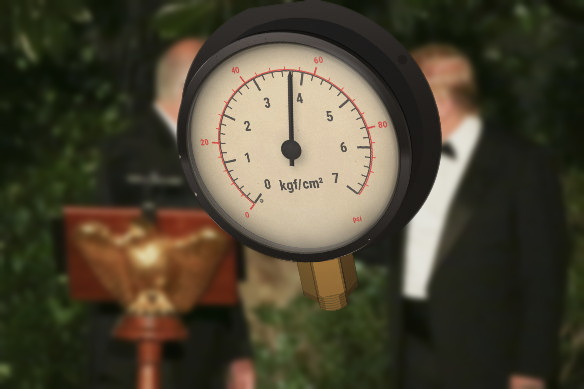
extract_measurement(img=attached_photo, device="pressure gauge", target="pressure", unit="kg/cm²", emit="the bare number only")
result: 3.8
